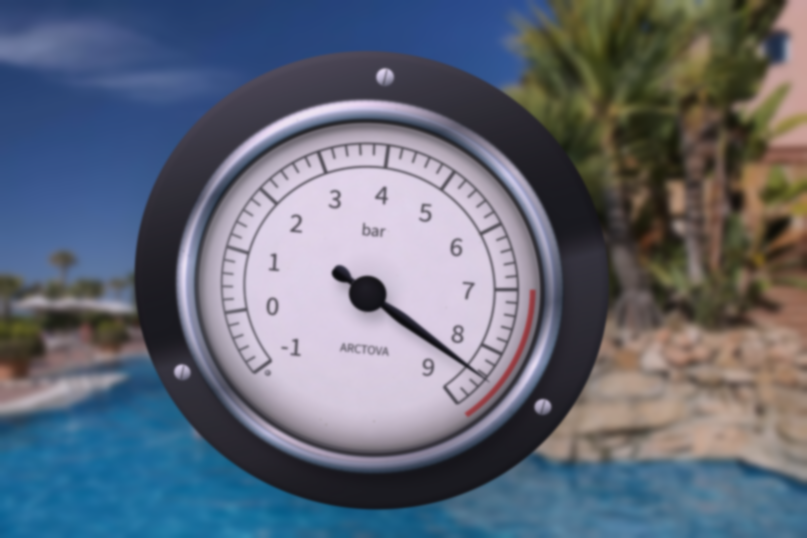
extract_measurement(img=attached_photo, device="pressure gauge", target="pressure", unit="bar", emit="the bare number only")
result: 8.4
